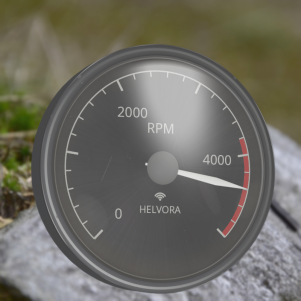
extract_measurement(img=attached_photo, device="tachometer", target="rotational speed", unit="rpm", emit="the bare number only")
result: 4400
